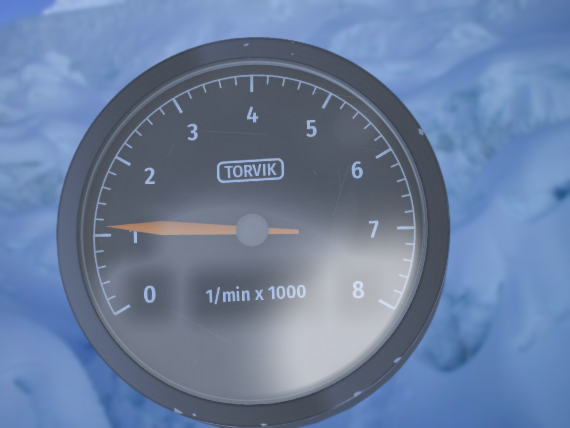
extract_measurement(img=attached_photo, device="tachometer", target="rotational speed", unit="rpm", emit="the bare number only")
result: 1100
